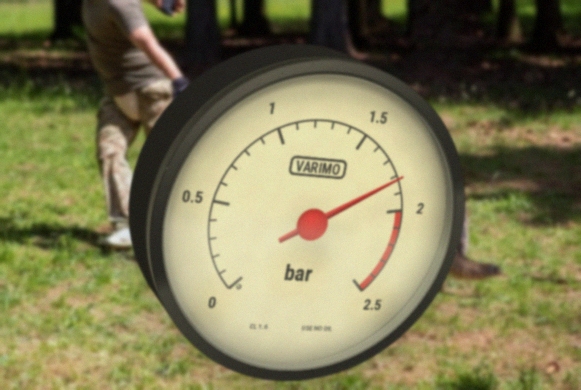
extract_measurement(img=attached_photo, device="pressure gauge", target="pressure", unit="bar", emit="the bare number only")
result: 1.8
